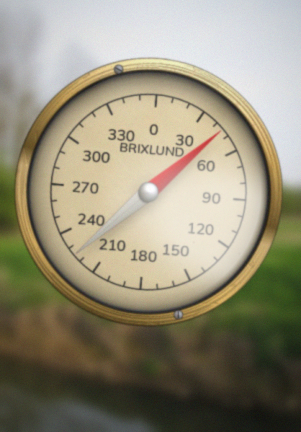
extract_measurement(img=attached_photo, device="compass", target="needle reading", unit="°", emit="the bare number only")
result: 45
